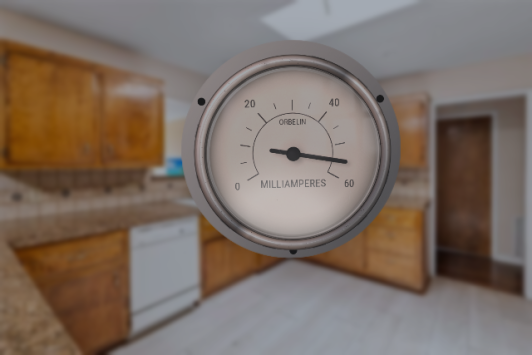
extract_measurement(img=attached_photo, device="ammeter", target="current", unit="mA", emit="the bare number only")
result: 55
